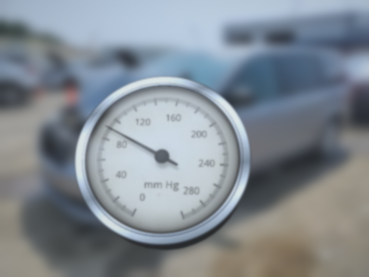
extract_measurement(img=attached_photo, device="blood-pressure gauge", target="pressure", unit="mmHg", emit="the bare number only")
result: 90
